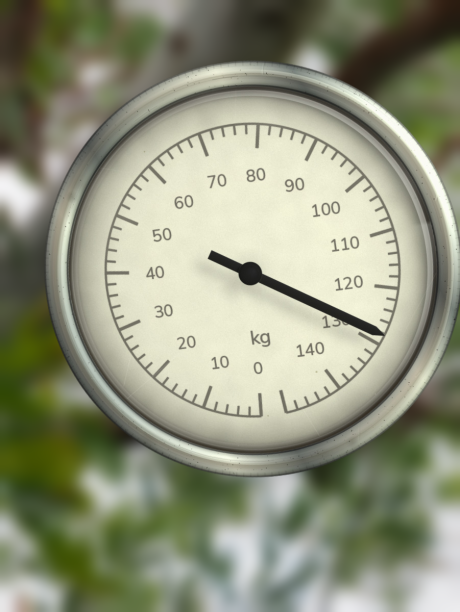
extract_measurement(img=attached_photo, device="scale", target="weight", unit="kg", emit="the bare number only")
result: 128
